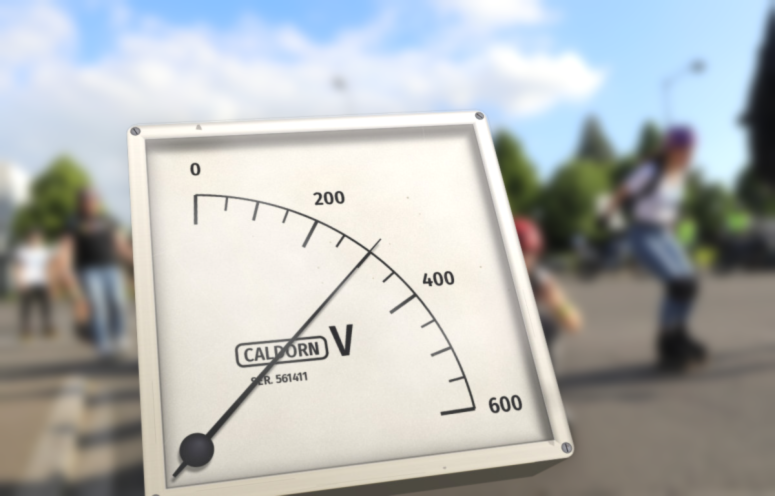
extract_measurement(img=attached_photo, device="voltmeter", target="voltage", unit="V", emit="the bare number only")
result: 300
